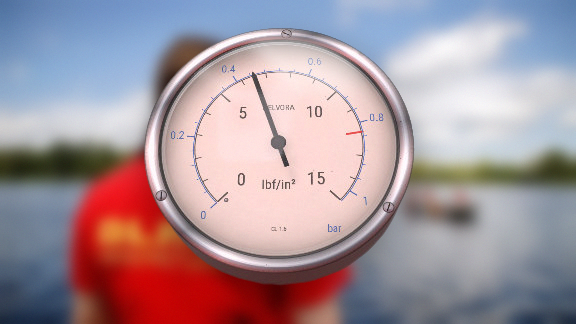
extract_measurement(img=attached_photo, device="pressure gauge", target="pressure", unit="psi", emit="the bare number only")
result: 6.5
